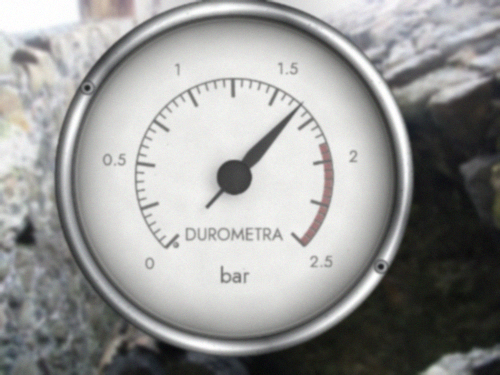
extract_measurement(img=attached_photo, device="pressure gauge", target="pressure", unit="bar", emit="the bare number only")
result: 1.65
